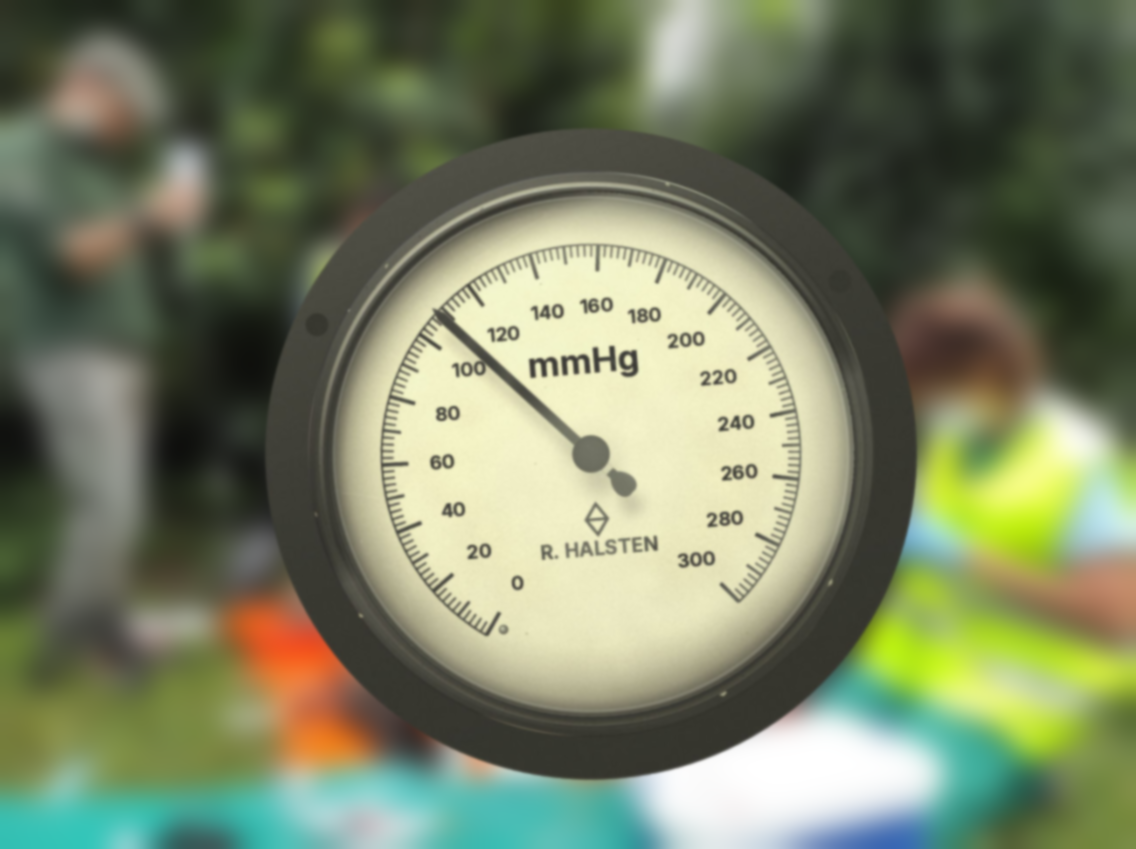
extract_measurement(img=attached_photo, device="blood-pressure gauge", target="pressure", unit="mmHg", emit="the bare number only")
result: 108
